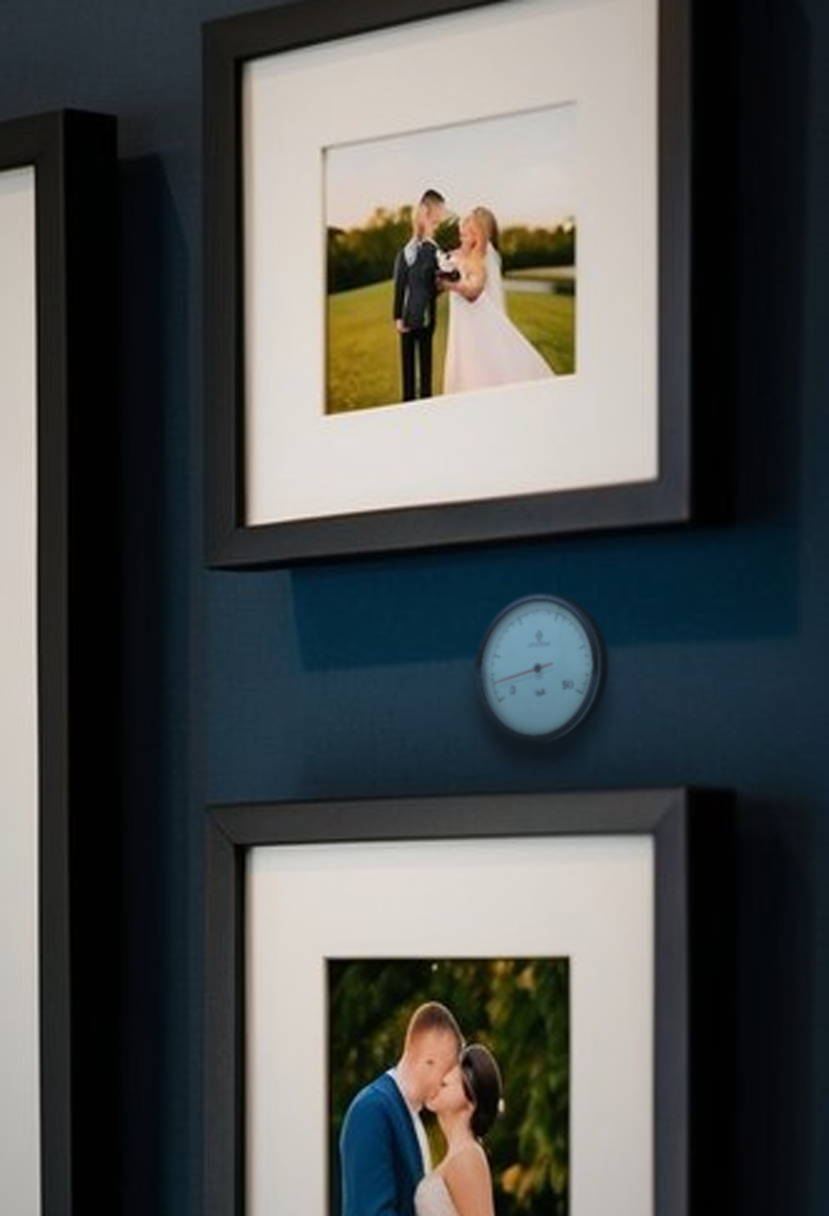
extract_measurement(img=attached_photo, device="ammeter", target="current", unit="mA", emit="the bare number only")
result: 4
